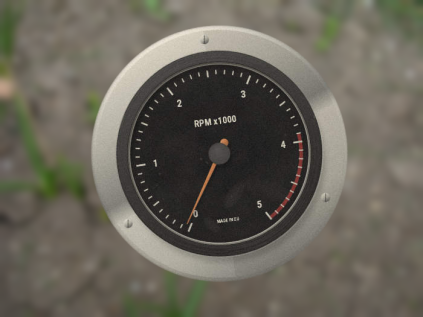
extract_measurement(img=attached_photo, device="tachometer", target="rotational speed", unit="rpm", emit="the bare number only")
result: 50
